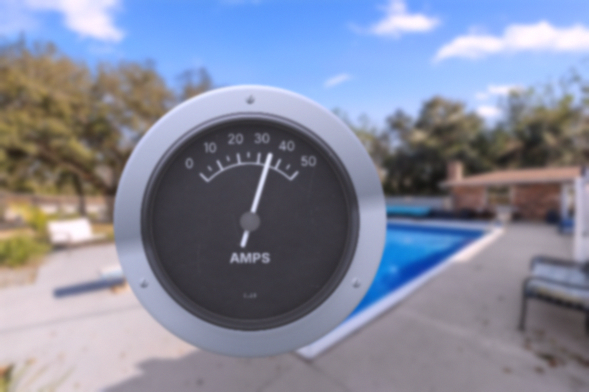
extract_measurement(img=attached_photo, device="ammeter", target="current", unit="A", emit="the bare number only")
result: 35
